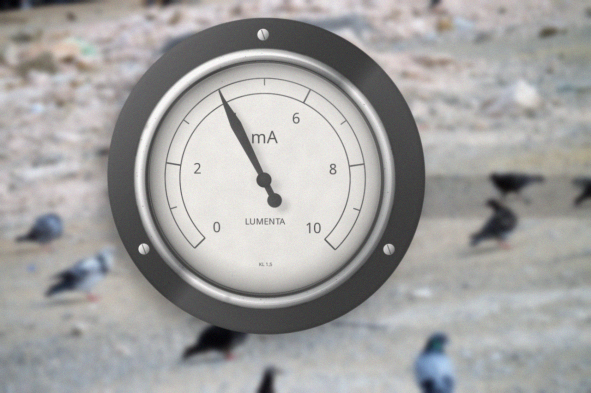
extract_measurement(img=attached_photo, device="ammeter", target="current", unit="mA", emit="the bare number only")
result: 4
